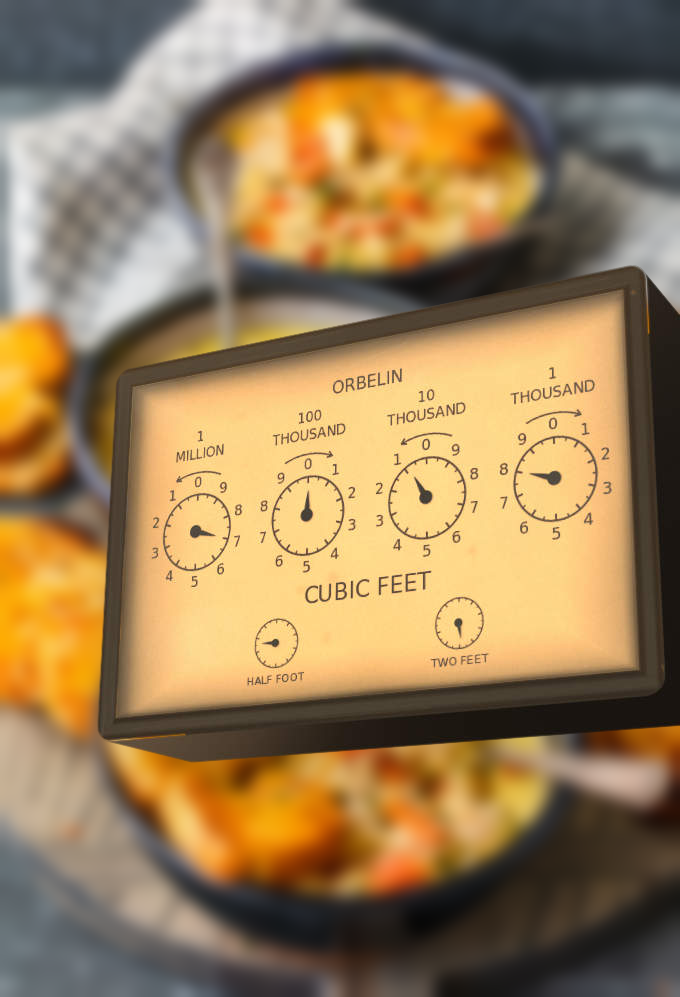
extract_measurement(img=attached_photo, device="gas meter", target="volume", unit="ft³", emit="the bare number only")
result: 700800
